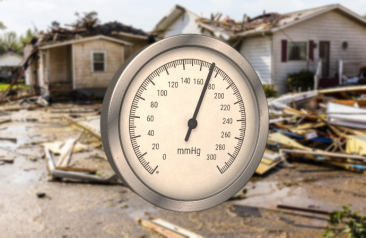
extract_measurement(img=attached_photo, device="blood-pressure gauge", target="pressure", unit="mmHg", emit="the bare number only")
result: 170
